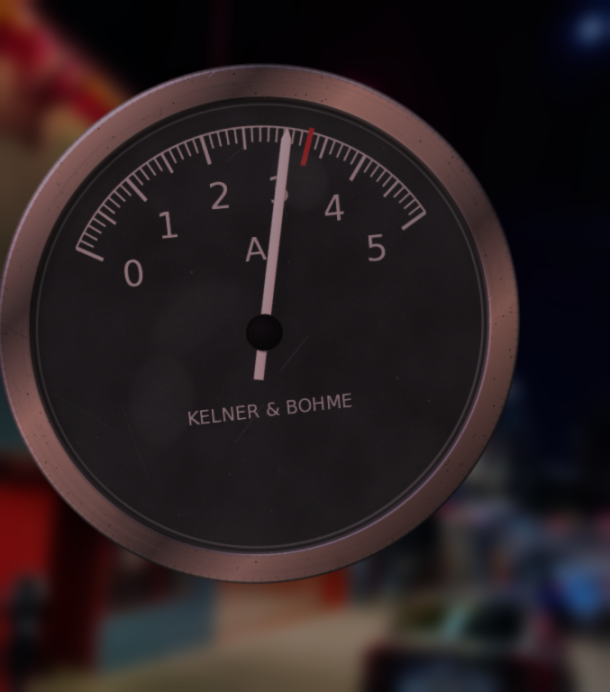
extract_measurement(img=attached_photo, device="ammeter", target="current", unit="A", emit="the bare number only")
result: 3
